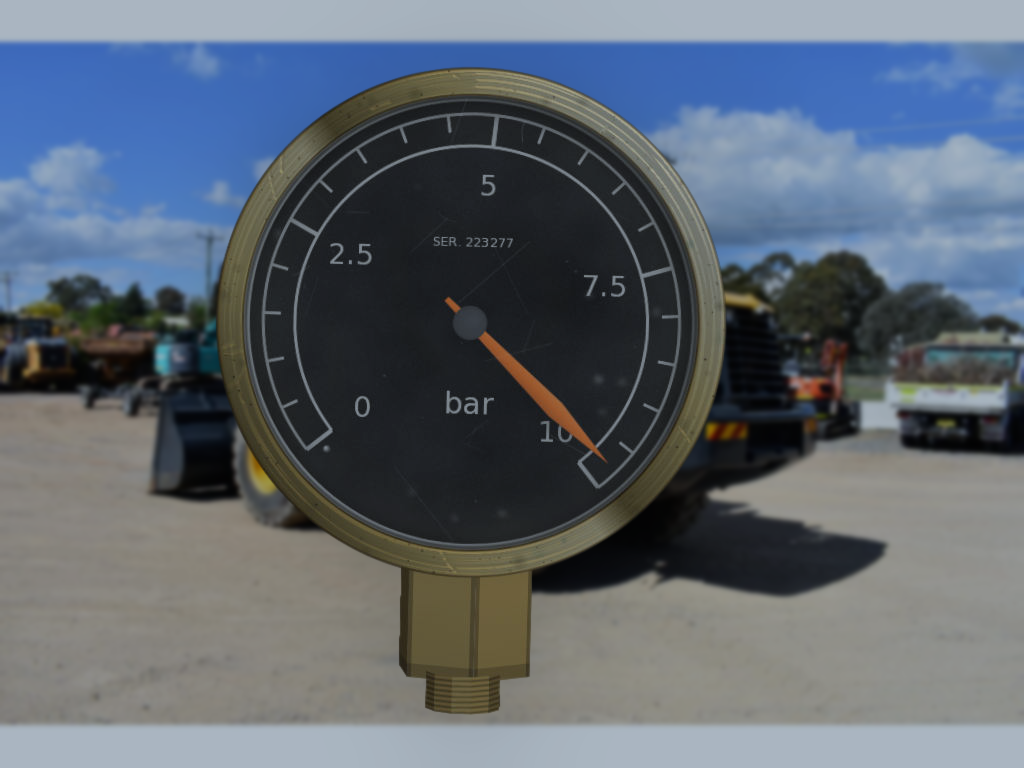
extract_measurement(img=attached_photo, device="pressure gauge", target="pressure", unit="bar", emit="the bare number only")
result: 9.75
